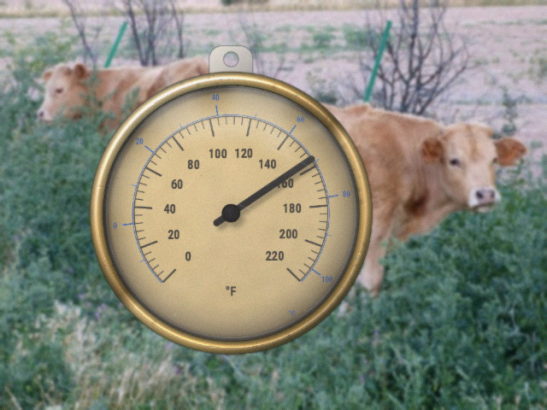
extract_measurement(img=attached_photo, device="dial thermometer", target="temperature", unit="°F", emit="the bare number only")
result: 156
